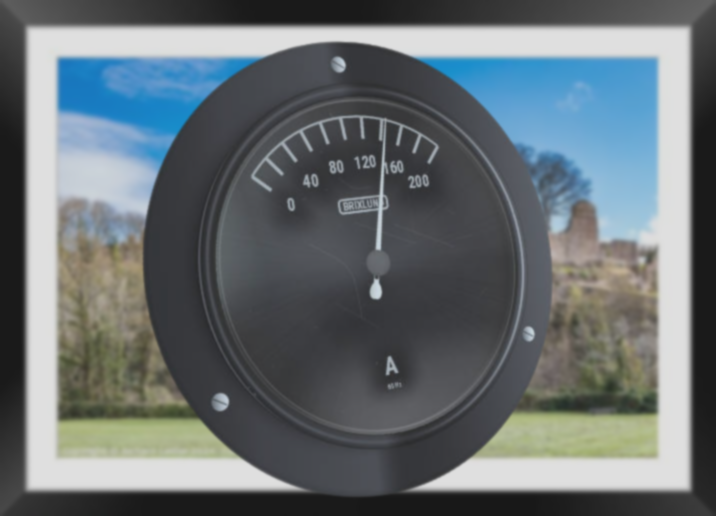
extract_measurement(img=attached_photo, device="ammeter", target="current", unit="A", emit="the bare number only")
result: 140
